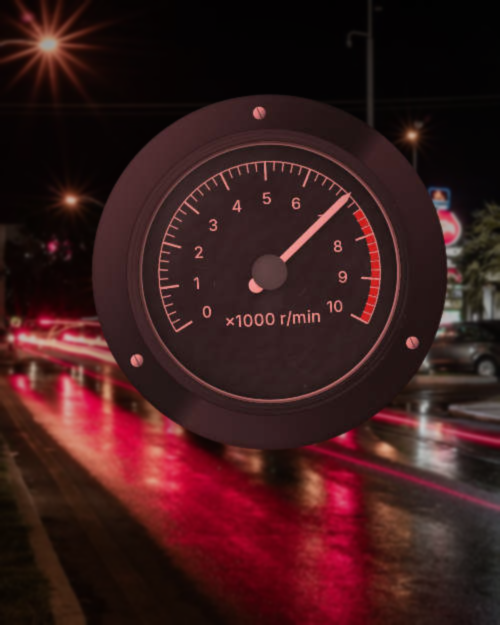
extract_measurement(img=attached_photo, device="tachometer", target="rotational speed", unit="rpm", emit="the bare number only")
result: 7000
